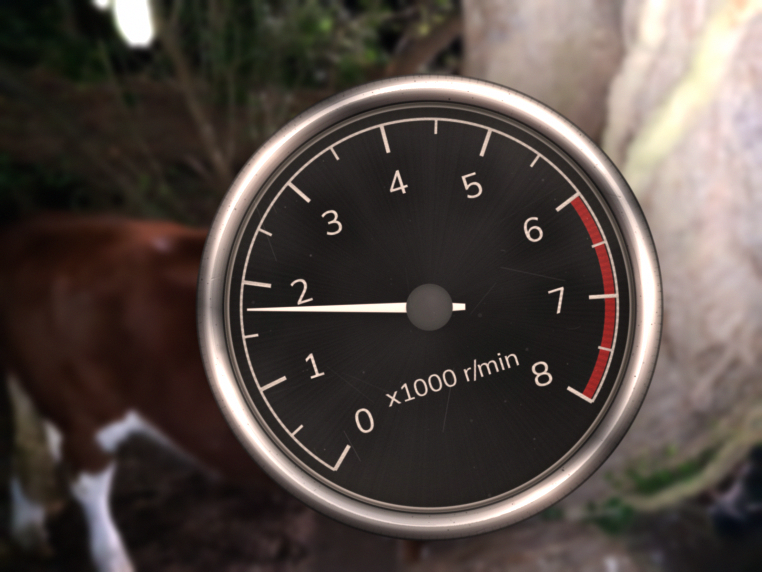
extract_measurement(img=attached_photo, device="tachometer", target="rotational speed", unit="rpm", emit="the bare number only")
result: 1750
